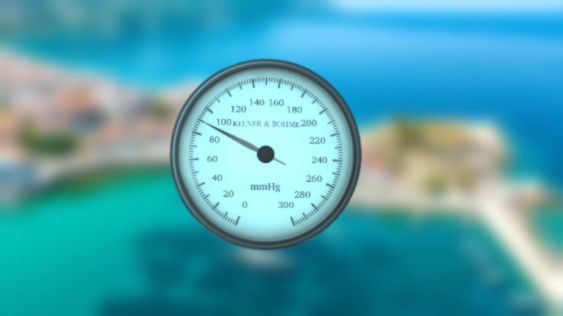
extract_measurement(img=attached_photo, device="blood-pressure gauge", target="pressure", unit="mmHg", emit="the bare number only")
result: 90
